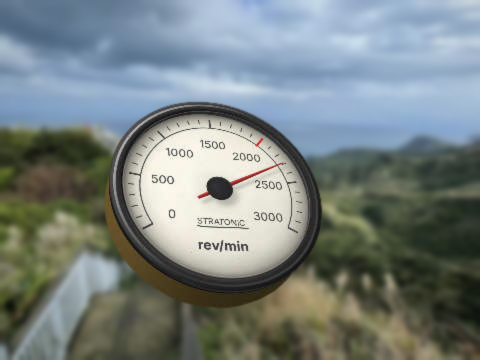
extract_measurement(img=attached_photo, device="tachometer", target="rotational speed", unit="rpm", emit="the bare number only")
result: 2300
